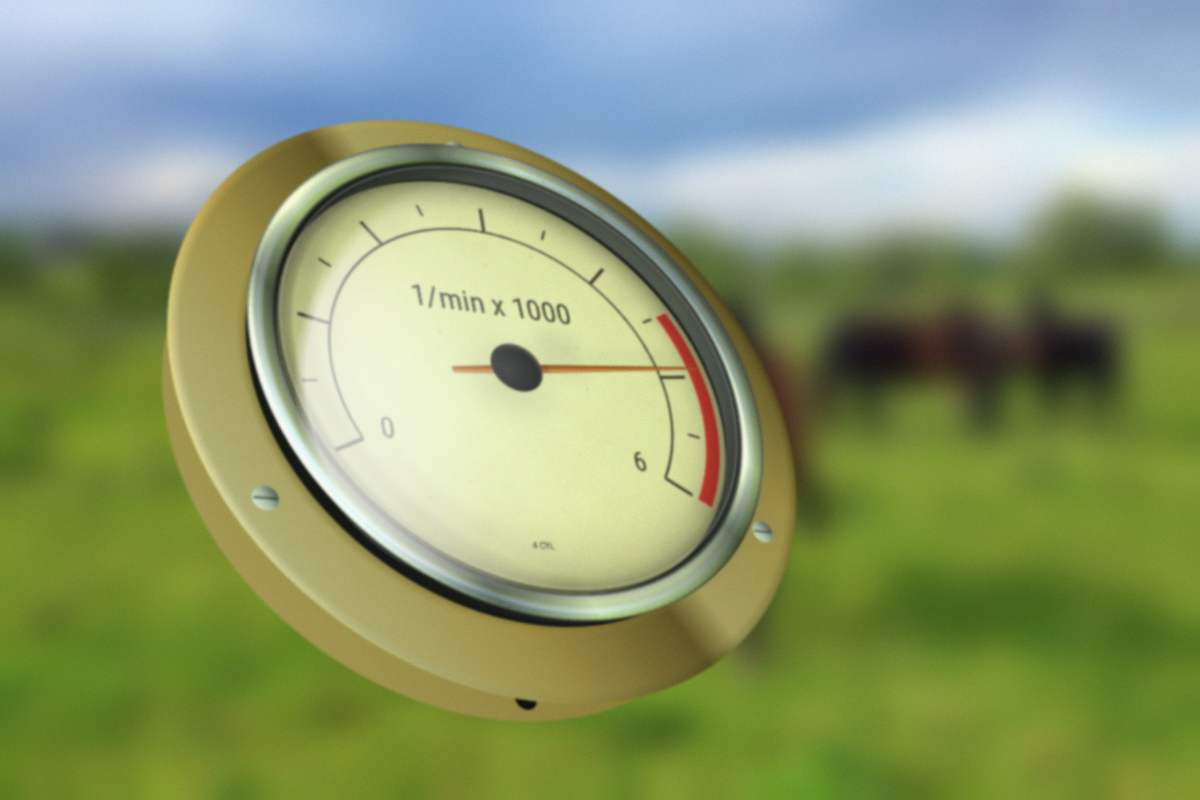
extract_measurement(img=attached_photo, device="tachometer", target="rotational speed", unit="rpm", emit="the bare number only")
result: 5000
